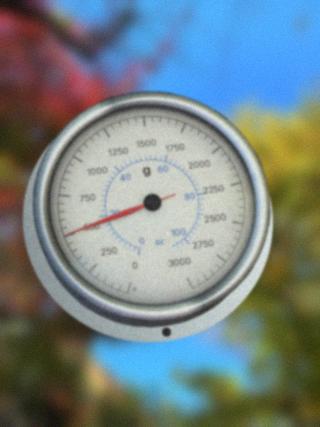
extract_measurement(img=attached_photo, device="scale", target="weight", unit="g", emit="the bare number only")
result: 500
